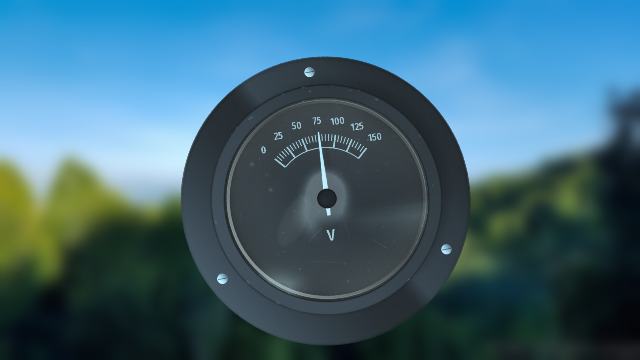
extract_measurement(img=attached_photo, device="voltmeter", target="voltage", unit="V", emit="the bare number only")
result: 75
